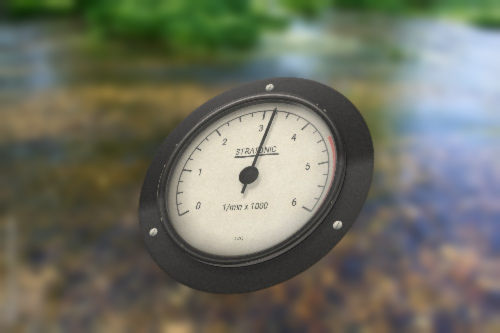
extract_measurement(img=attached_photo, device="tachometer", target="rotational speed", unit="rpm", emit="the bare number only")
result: 3250
